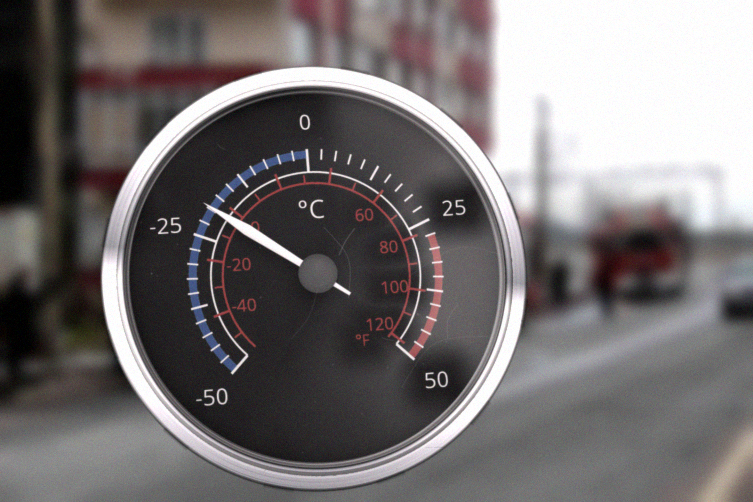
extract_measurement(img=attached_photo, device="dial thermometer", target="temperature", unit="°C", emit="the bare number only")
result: -20
